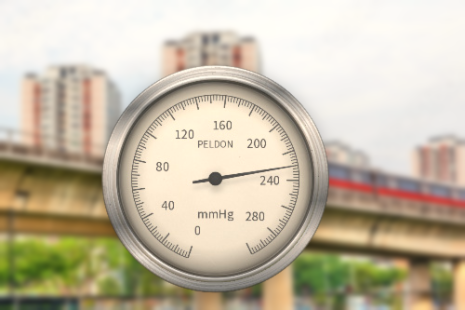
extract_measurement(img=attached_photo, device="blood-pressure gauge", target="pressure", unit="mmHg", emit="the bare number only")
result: 230
